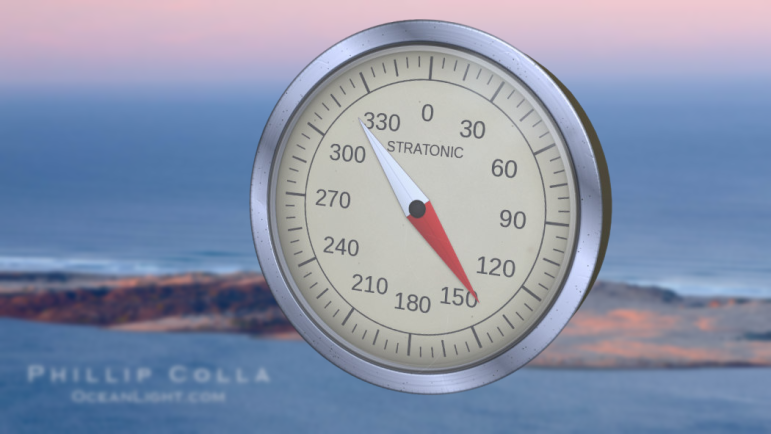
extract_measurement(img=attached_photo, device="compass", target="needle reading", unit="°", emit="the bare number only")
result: 140
